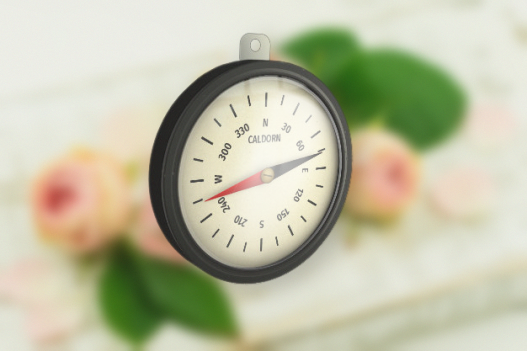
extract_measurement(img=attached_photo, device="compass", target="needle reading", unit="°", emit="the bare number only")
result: 255
